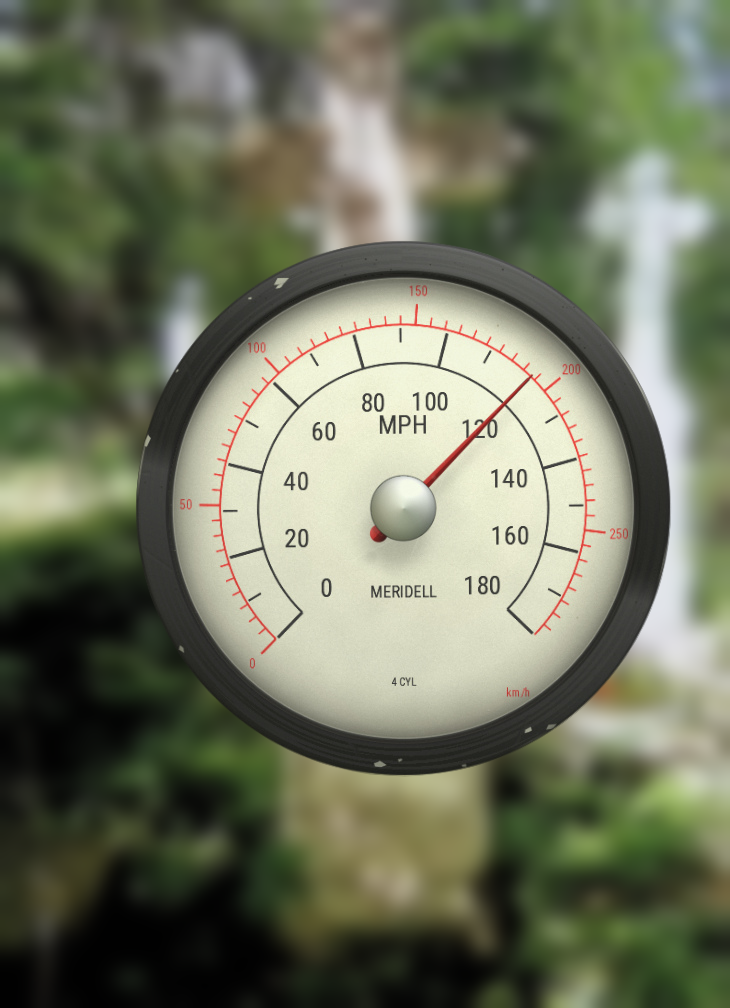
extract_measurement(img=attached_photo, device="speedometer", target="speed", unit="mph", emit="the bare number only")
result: 120
